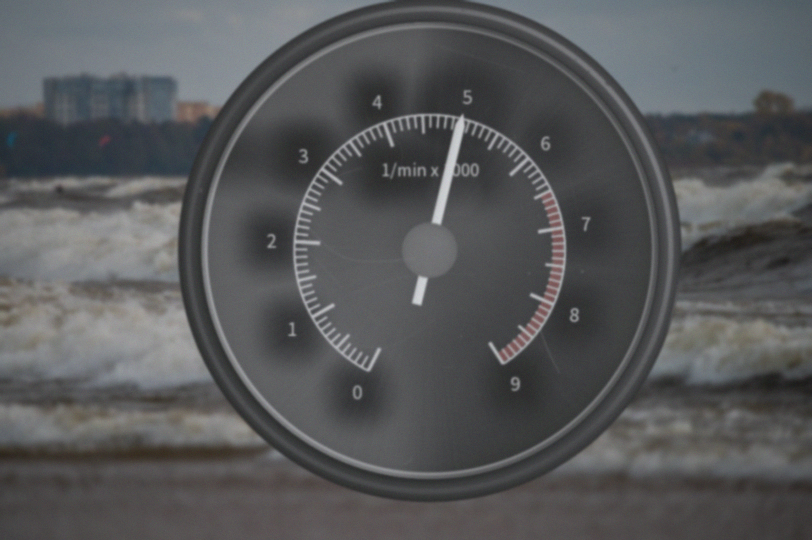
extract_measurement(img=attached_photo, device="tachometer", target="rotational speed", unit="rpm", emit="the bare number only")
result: 5000
